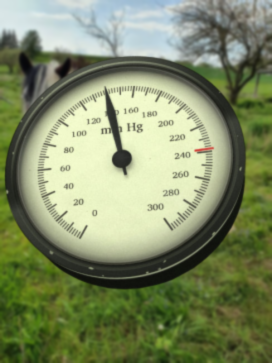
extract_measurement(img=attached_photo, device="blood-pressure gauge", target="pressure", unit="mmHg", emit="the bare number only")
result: 140
